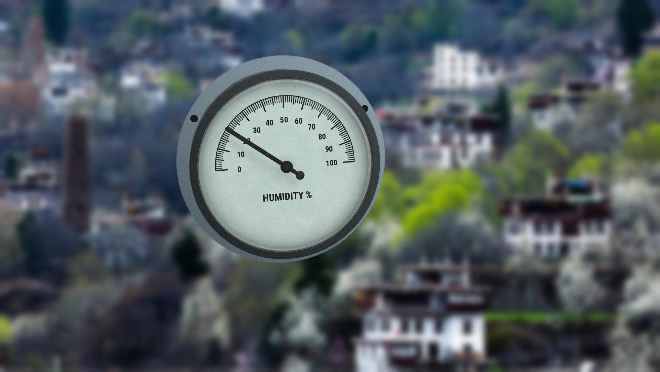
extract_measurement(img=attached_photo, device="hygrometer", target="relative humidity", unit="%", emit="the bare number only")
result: 20
